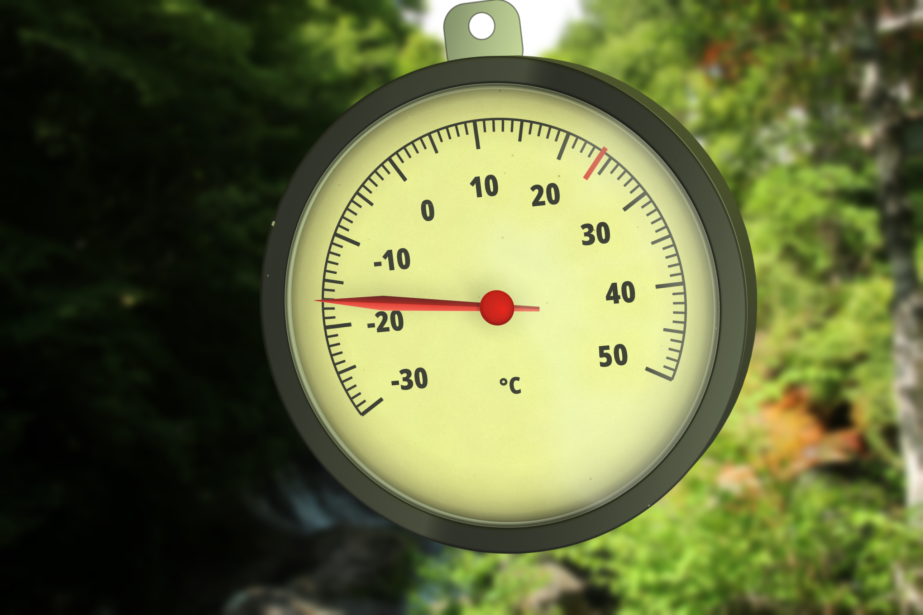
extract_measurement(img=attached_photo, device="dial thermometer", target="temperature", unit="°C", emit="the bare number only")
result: -17
